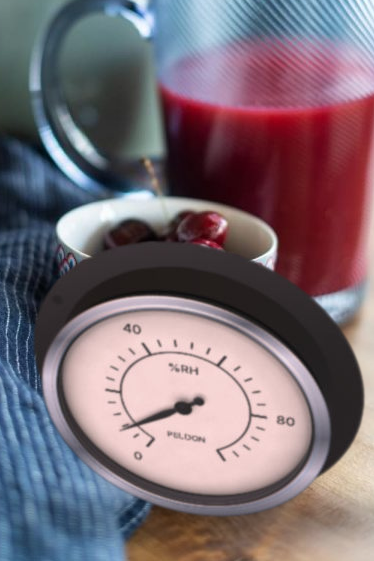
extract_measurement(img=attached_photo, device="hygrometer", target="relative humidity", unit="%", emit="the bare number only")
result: 8
